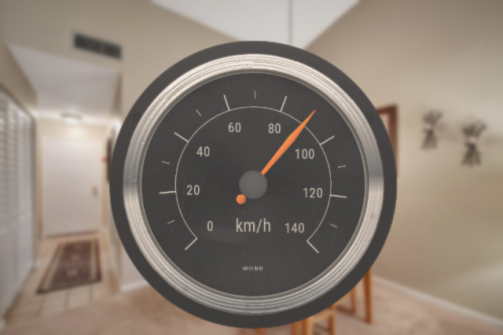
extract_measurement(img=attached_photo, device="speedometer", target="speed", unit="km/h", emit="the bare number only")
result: 90
